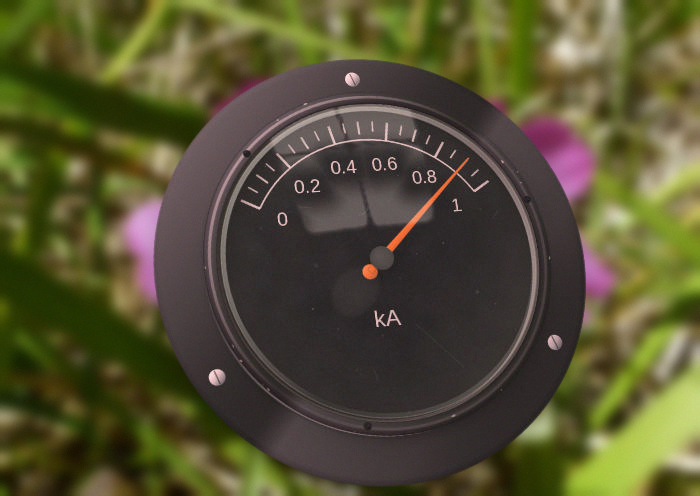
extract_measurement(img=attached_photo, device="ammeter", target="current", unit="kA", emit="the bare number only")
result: 0.9
